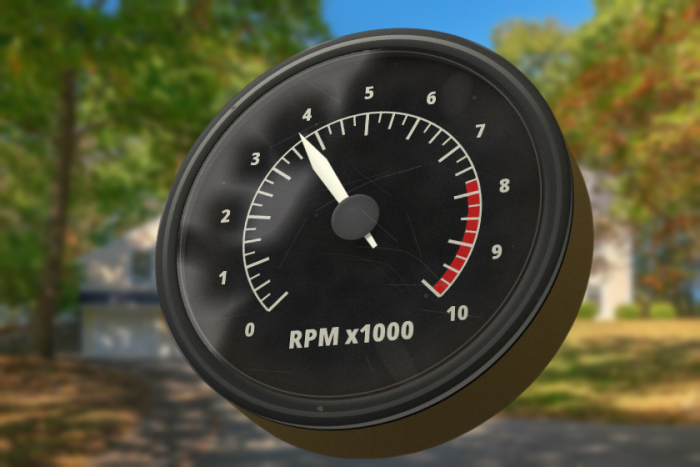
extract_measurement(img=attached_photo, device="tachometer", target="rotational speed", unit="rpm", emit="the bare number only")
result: 3750
